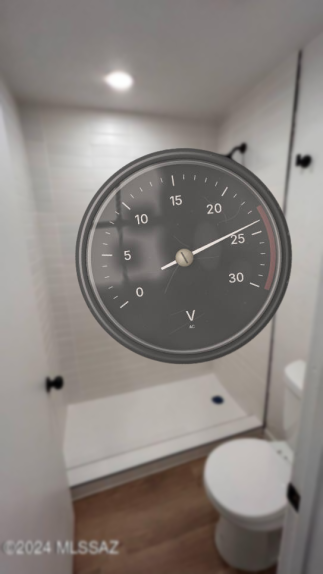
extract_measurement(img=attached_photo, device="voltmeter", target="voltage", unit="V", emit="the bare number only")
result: 24
